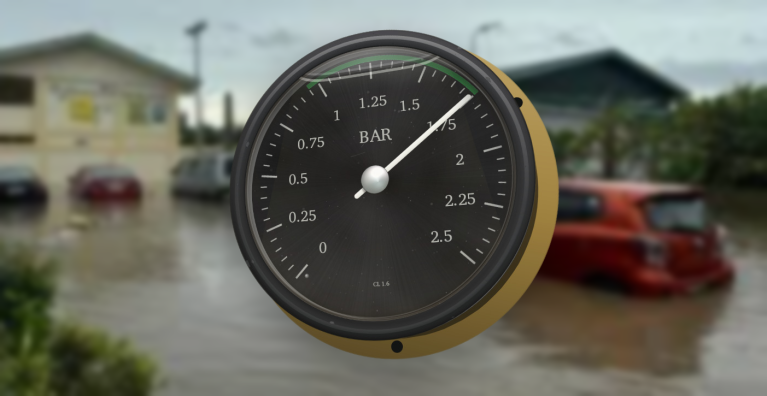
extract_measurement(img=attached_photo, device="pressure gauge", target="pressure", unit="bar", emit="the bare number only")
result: 1.75
